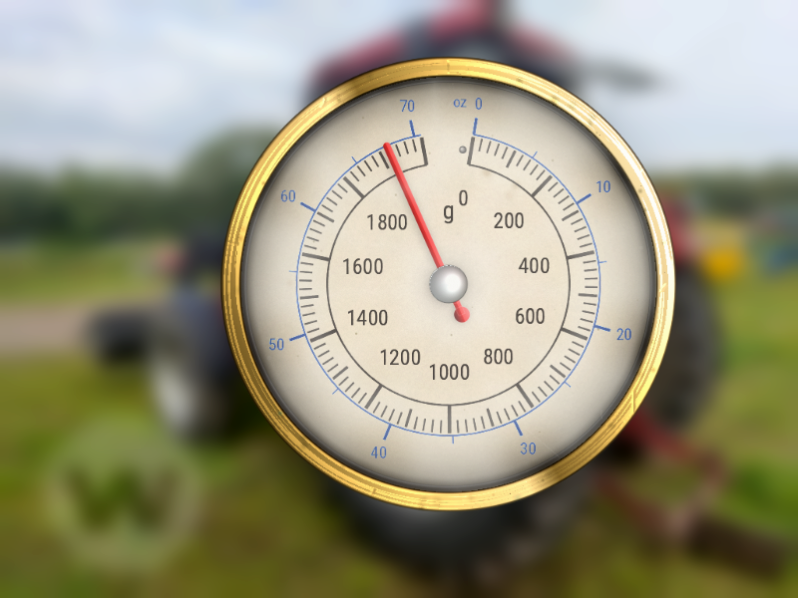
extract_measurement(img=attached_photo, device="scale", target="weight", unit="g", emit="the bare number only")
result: 1920
